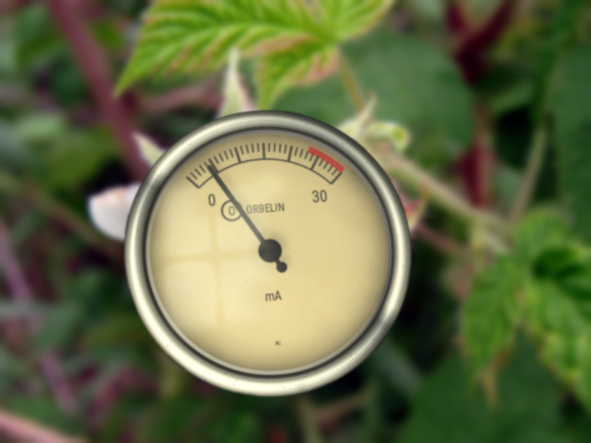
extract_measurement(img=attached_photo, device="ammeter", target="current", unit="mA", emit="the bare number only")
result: 4
